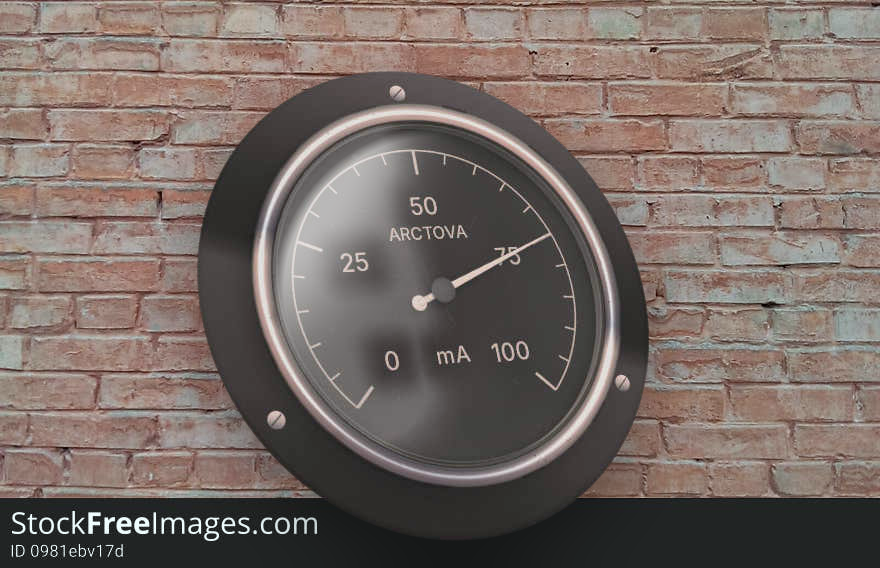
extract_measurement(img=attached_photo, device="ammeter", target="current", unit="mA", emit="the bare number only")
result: 75
